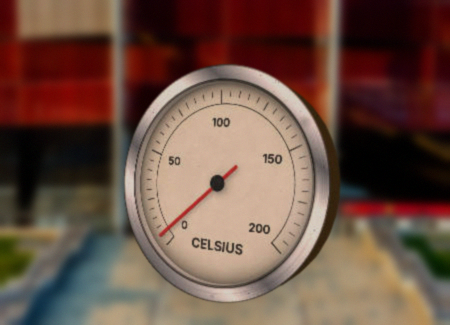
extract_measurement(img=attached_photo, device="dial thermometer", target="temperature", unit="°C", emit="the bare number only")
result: 5
